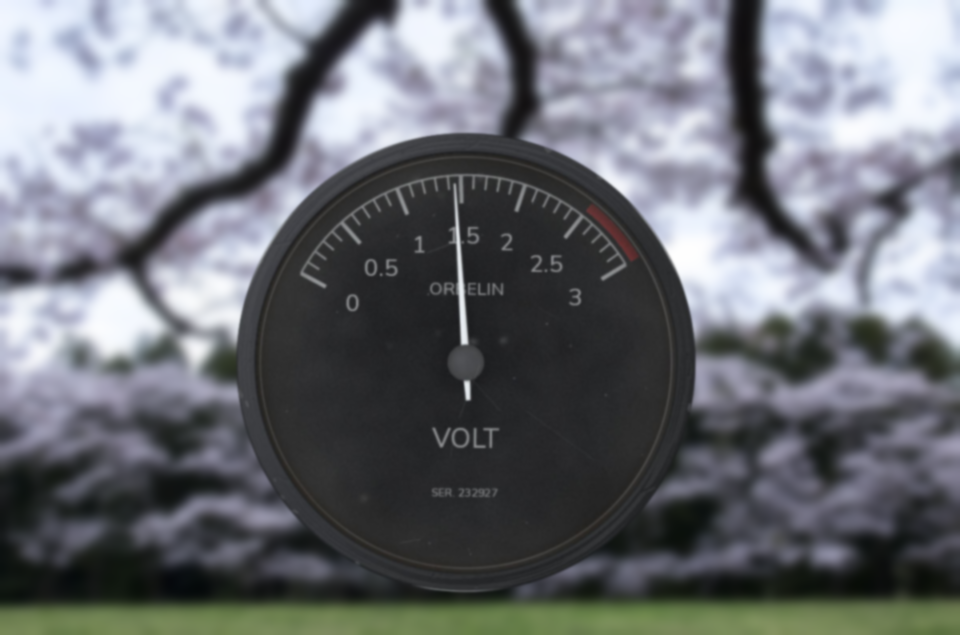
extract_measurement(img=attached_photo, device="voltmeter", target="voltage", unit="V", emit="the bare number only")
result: 1.45
